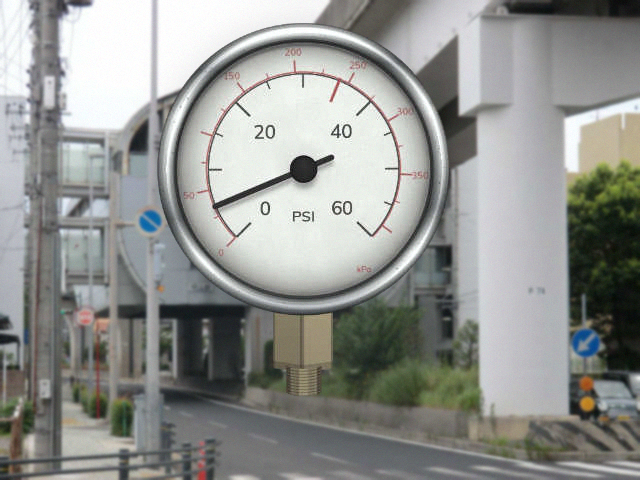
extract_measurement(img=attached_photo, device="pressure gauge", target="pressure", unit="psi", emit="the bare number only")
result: 5
